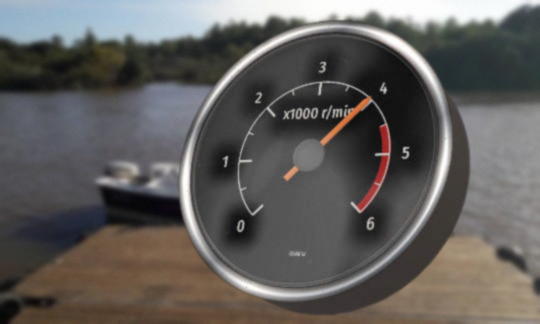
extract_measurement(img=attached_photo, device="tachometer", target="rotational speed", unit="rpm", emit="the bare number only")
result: 4000
